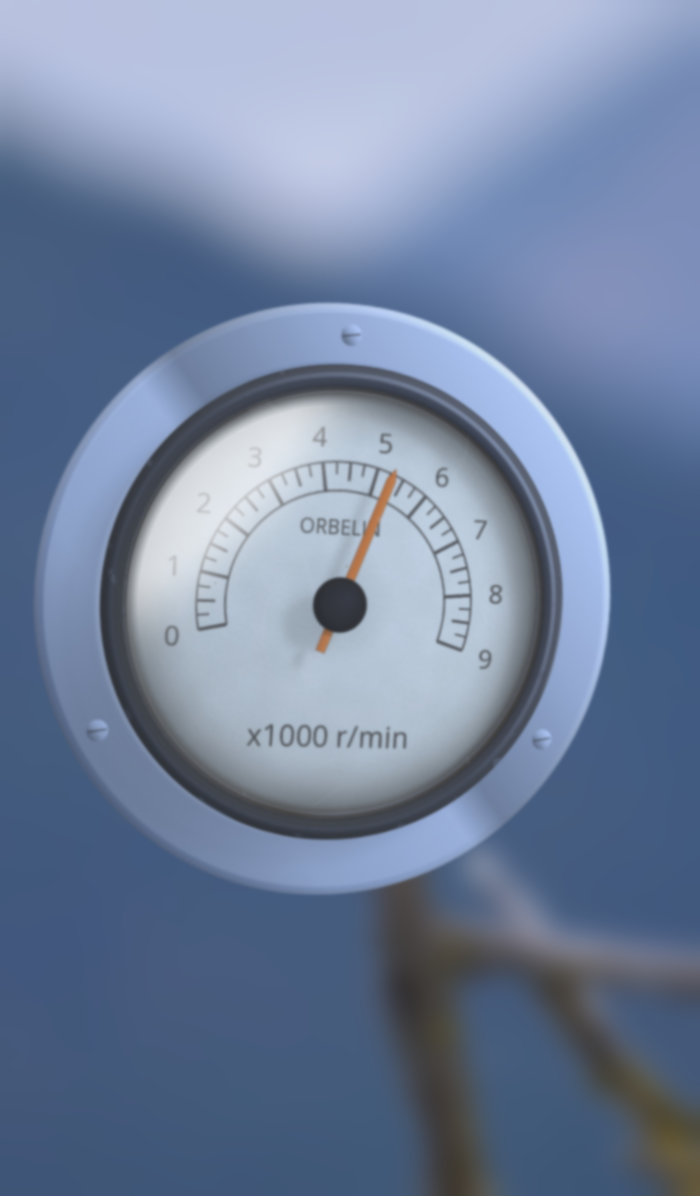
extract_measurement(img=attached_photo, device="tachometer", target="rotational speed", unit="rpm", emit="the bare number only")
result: 5250
